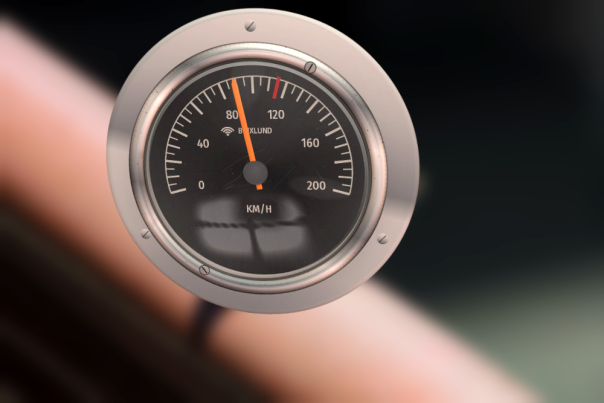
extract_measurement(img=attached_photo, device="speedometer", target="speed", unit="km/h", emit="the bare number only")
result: 90
